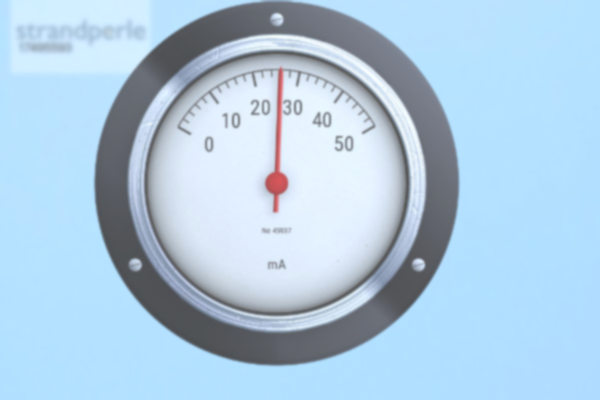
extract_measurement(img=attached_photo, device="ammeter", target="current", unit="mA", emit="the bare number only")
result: 26
